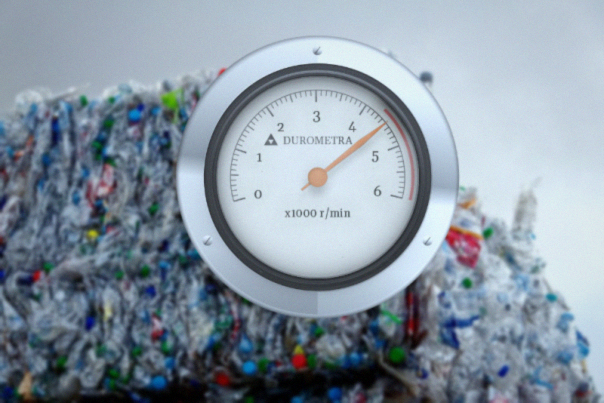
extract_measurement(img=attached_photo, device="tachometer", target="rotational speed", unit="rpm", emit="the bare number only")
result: 4500
